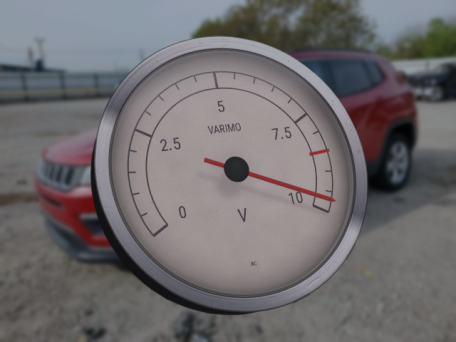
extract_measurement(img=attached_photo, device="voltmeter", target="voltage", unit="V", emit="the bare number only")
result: 9.75
